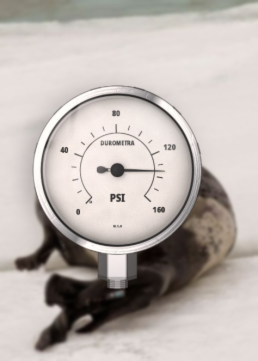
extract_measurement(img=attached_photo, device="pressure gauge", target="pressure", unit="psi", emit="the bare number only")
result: 135
